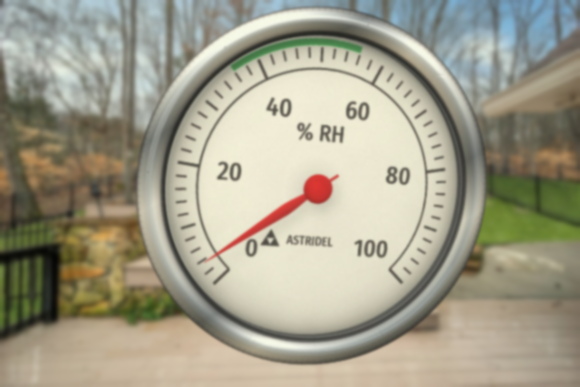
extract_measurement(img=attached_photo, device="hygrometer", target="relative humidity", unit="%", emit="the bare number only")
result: 4
